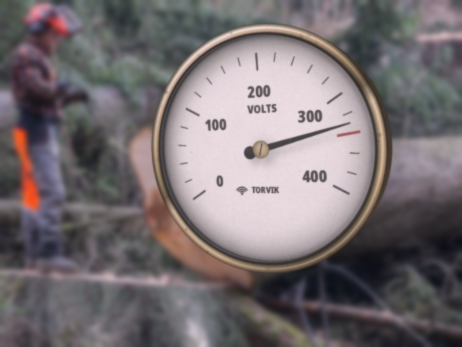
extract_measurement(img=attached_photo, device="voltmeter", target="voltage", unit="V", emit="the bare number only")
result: 330
